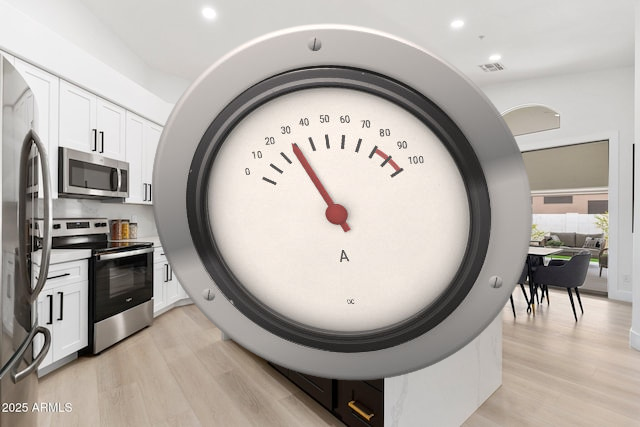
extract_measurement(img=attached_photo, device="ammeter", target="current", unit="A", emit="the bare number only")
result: 30
